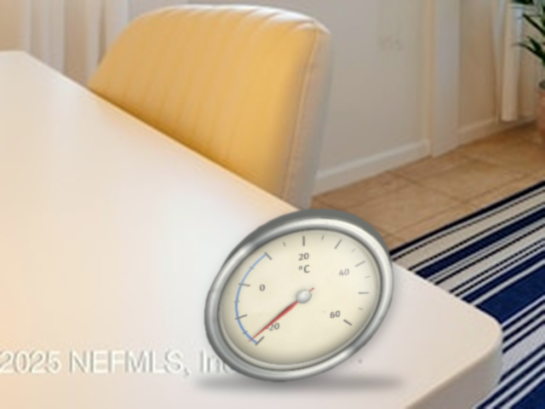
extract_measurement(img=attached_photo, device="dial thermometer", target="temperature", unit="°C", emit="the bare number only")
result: -17.5
